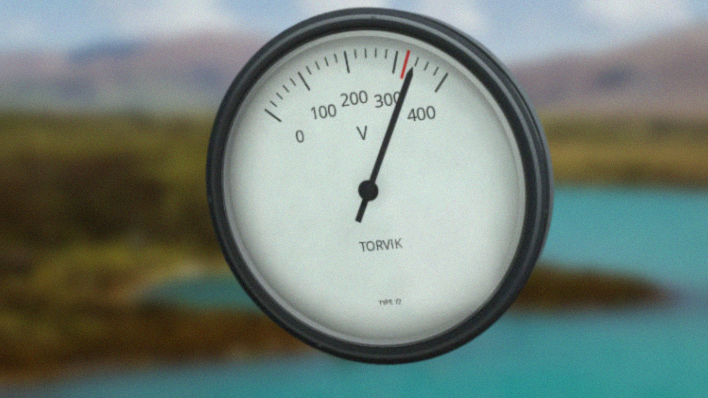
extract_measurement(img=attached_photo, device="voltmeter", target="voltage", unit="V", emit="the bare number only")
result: 340
